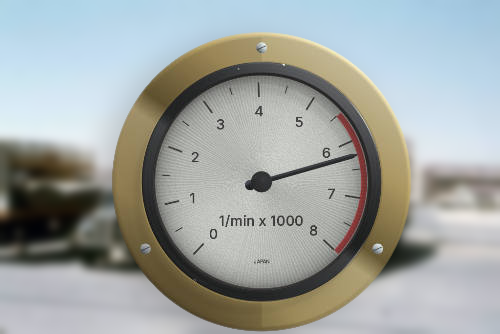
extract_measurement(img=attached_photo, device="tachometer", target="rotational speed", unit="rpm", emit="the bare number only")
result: 6250
